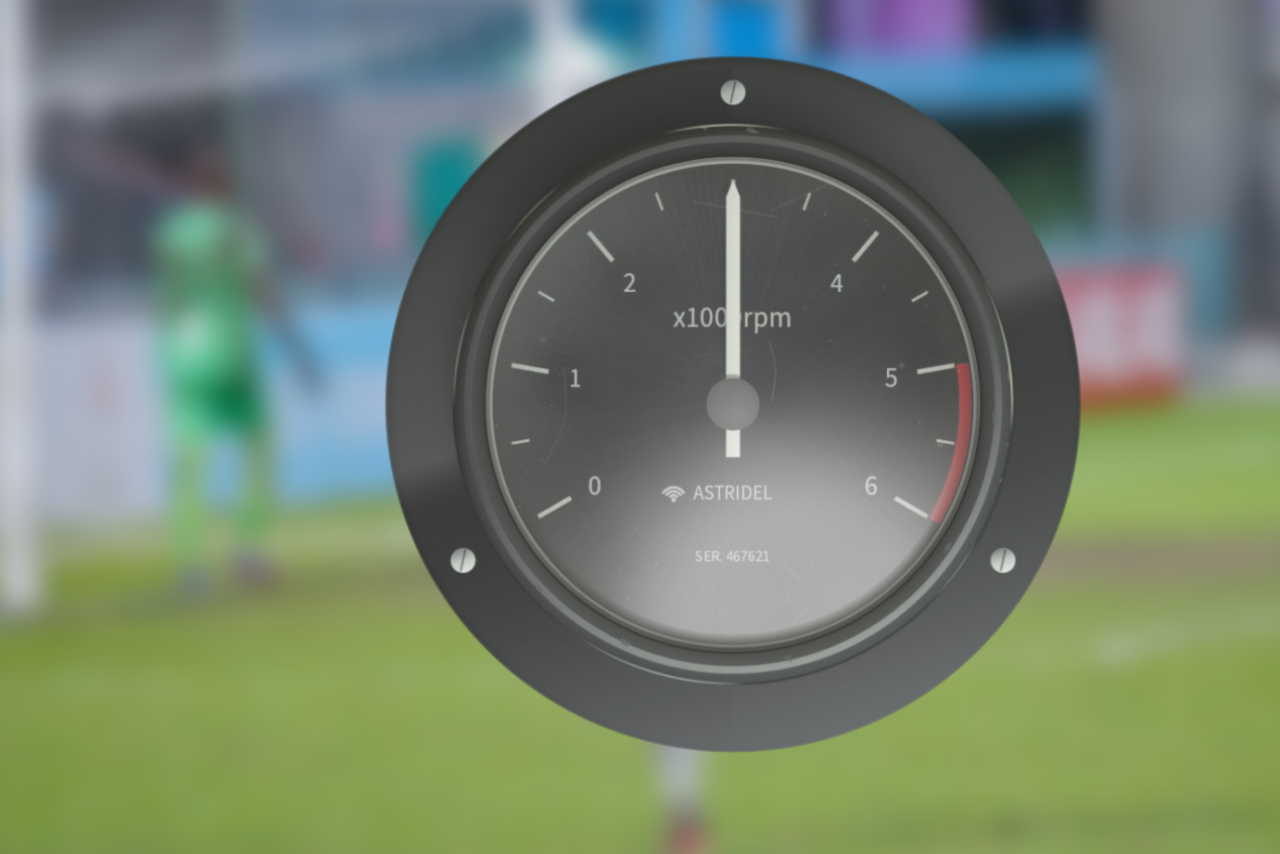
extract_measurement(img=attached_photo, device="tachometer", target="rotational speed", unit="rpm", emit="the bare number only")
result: 3000
